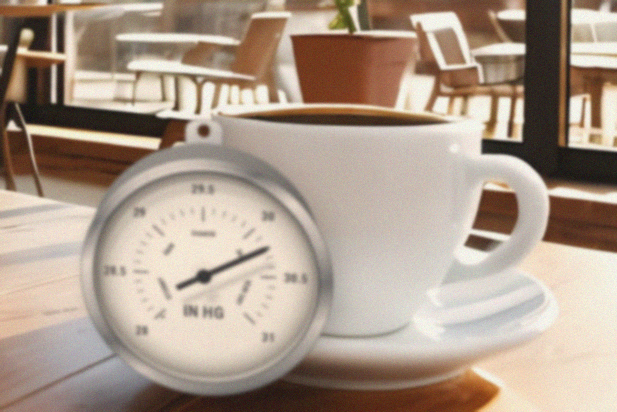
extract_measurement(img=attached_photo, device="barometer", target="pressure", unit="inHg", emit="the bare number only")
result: 30.2
